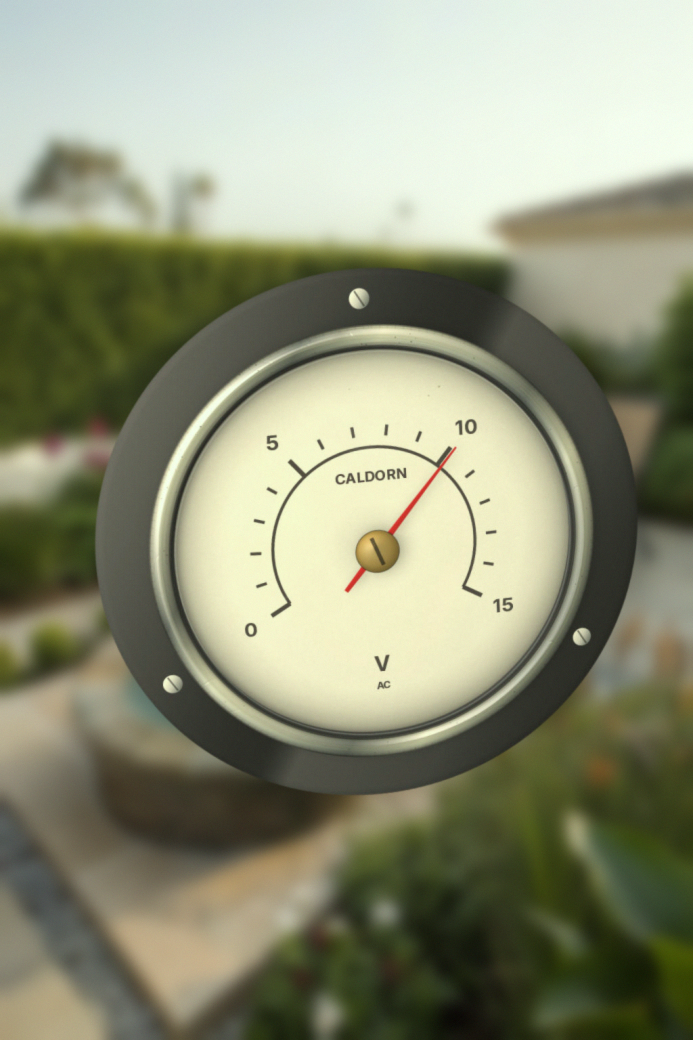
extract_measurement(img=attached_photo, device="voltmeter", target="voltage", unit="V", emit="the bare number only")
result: 10
